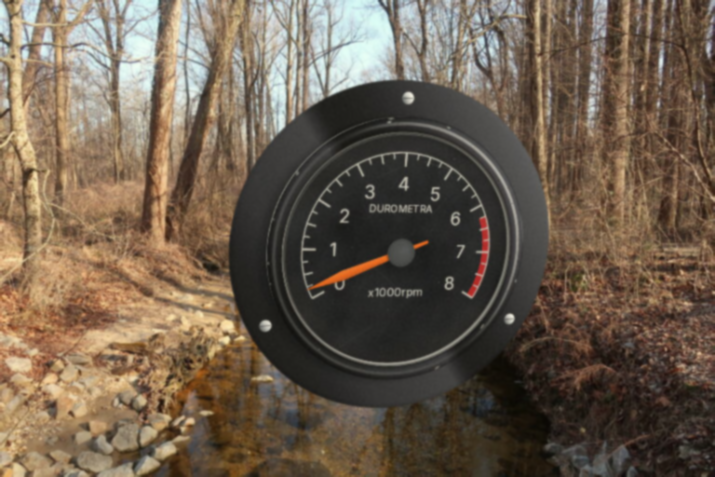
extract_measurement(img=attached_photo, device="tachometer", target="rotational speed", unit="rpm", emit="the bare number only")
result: 250
